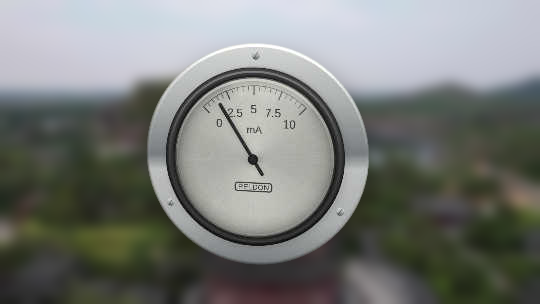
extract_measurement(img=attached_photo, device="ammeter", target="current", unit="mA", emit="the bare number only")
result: 1.5
